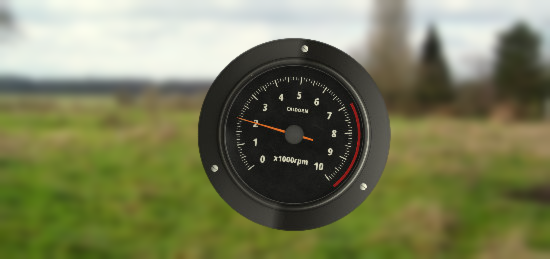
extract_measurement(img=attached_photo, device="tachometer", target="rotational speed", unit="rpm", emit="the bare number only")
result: 2000
